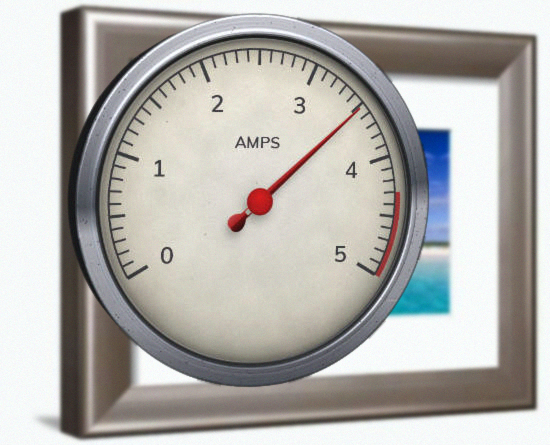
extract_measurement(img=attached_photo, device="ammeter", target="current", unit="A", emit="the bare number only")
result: 3.5
